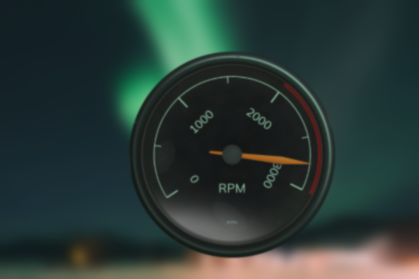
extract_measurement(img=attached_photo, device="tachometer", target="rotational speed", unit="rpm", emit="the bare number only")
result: 2750
